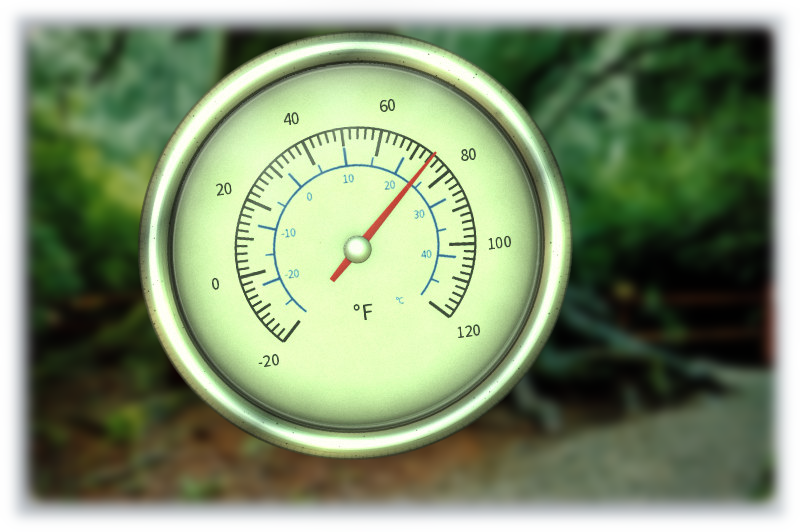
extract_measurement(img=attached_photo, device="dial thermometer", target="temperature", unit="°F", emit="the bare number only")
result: 74
